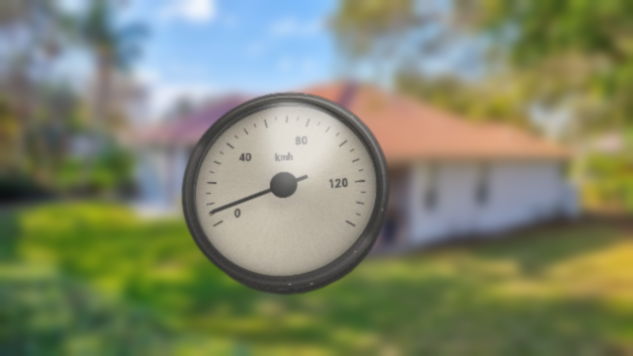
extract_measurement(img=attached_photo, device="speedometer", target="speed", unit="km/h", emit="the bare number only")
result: 5
